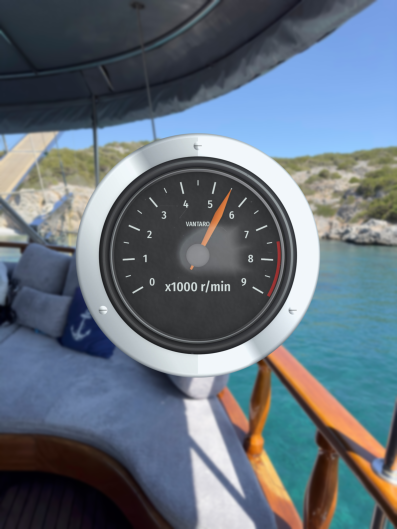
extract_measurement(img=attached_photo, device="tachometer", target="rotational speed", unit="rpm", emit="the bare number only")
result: 5500
